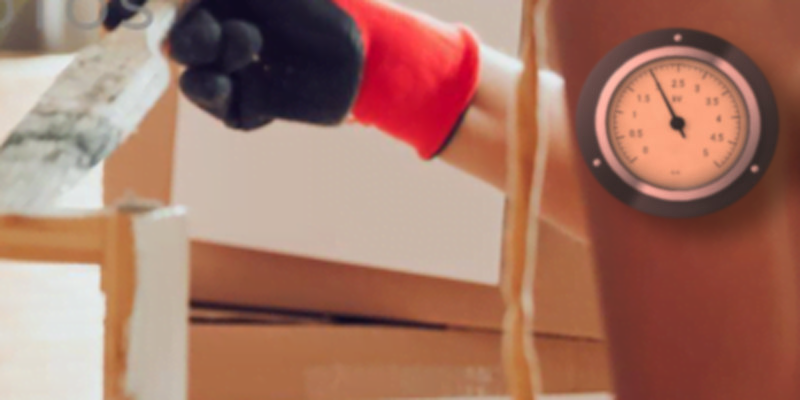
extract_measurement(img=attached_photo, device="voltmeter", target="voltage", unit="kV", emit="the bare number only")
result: 2
